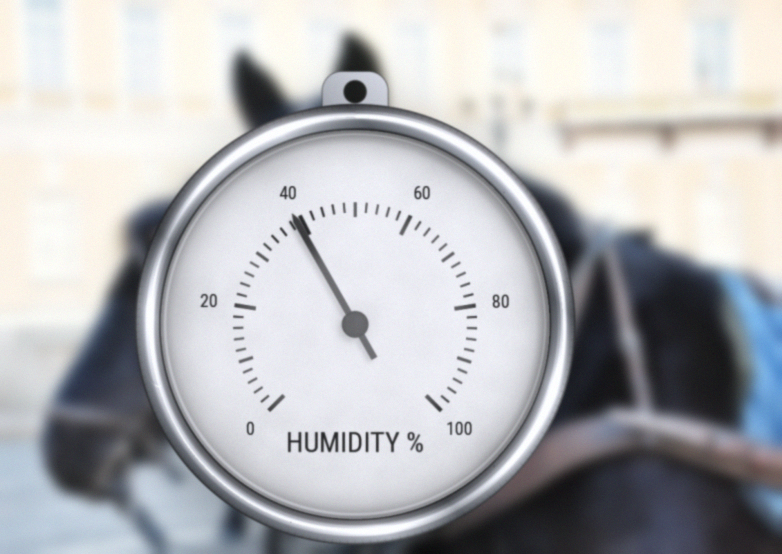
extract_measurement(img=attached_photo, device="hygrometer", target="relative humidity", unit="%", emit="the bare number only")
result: 39
